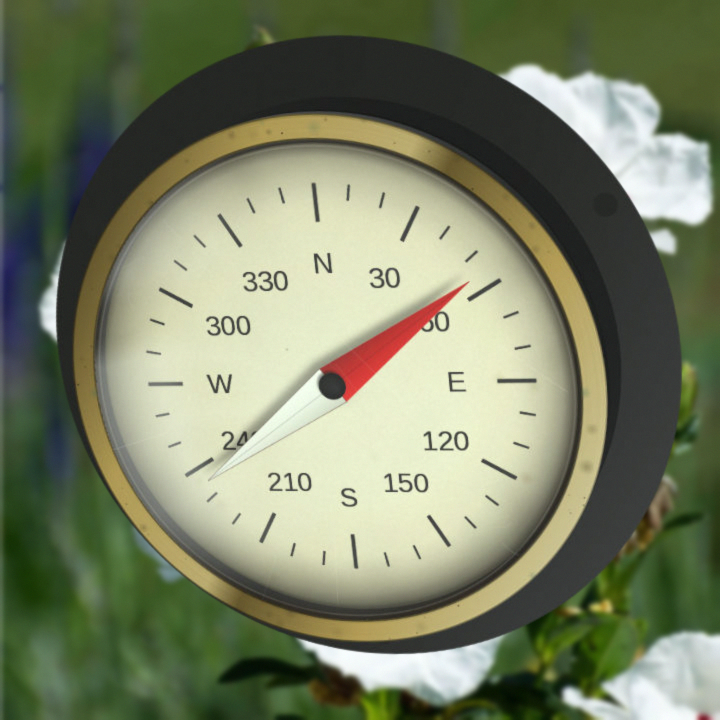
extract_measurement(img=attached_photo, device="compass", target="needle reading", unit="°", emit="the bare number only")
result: 55
